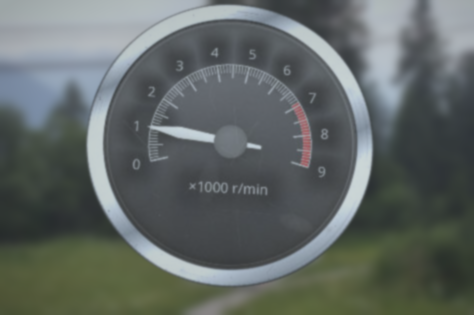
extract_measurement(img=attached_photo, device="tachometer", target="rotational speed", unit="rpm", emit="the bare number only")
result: 1000
